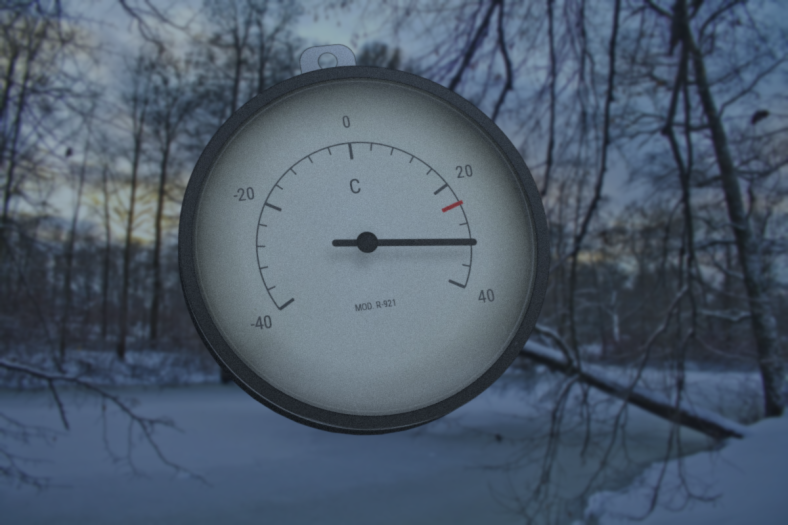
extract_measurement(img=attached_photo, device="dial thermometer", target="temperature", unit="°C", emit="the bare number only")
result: 32
